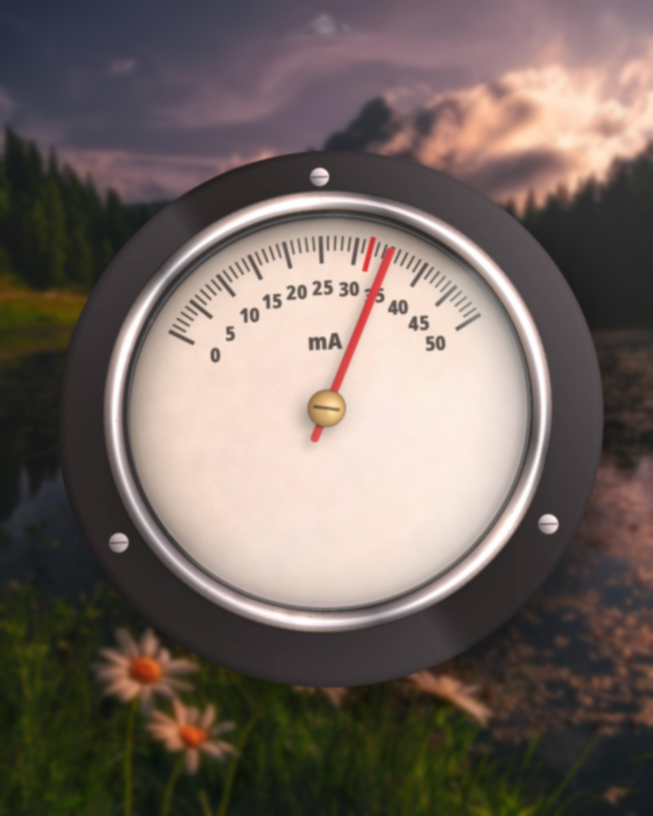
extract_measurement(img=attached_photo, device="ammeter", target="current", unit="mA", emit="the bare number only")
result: 35
